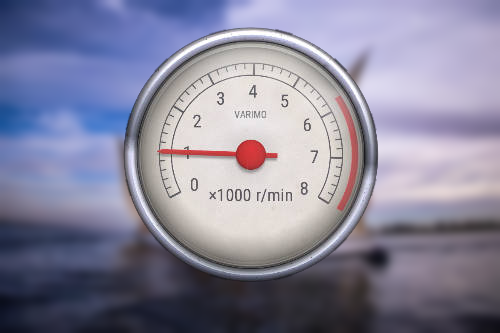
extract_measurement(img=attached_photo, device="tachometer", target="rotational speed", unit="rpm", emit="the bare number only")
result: 1000
